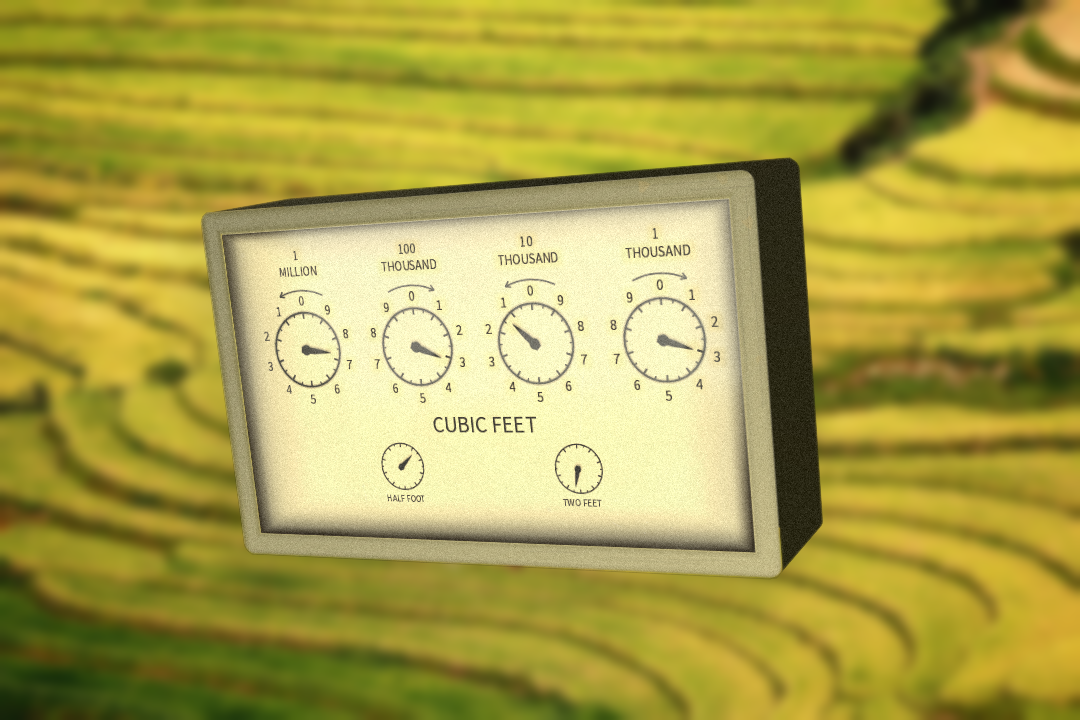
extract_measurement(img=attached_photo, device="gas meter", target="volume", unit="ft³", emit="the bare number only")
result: 731300
